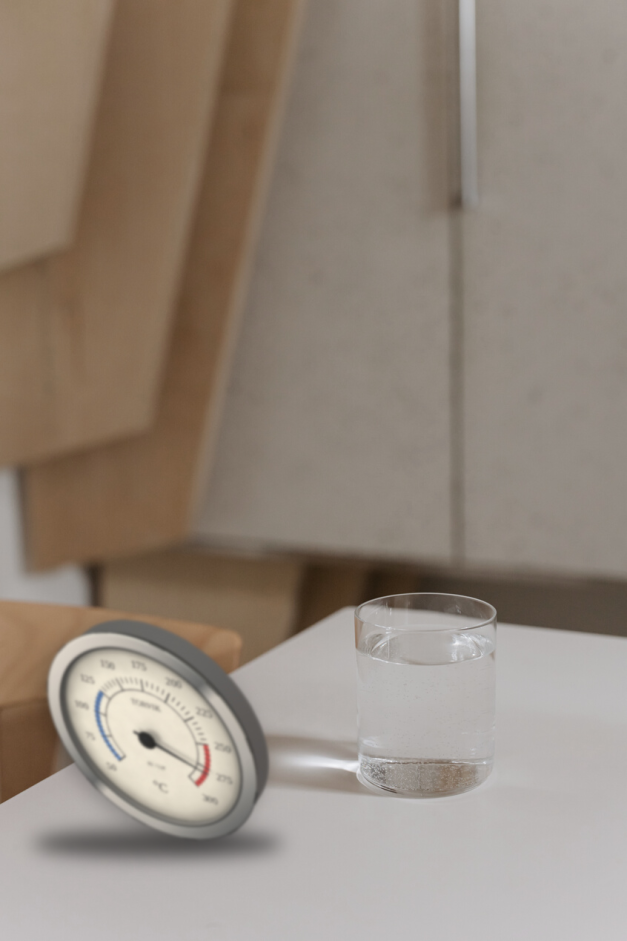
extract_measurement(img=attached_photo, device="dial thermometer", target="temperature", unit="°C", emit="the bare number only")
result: 275
